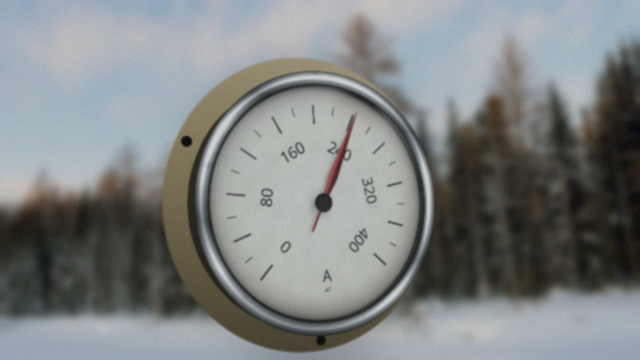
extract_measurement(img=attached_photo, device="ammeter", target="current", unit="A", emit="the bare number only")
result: 240
